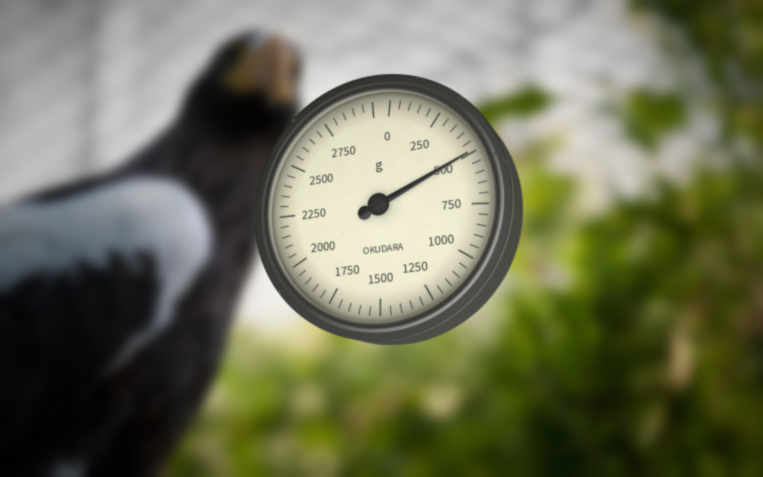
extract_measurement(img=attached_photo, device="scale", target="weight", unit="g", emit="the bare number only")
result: 500
